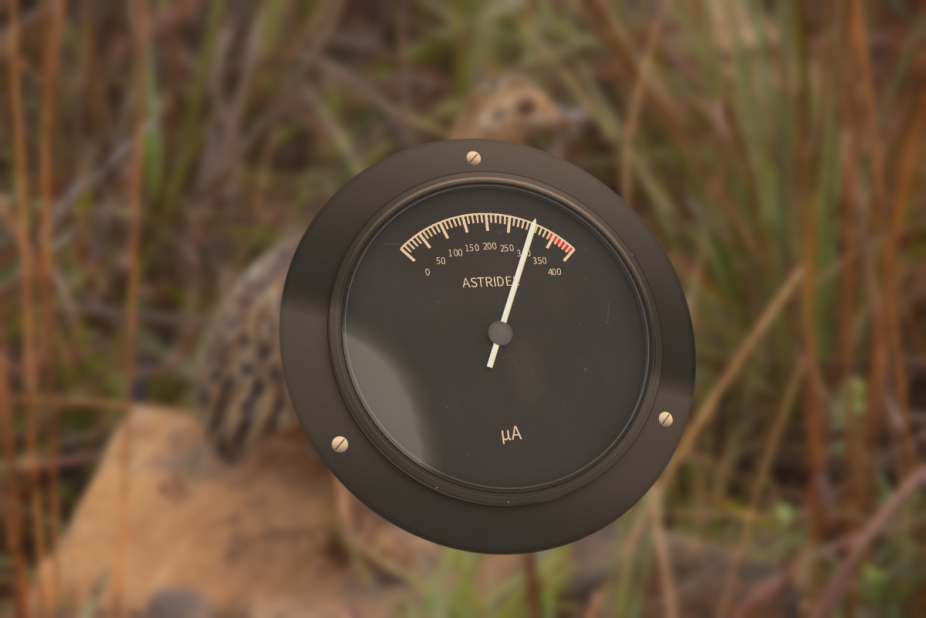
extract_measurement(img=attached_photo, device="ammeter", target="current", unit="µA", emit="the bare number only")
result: 300
